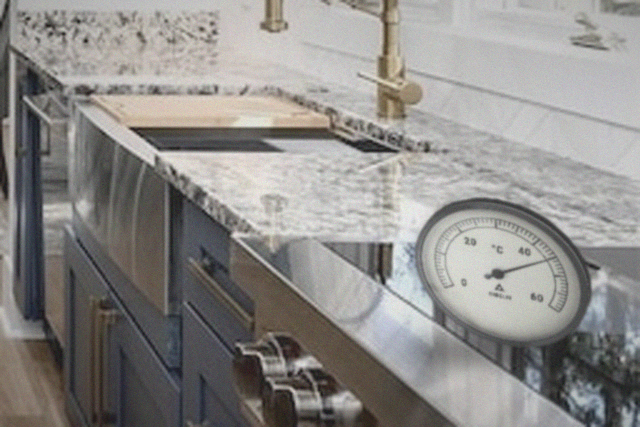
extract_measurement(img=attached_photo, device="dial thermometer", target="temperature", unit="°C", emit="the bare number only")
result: 45
